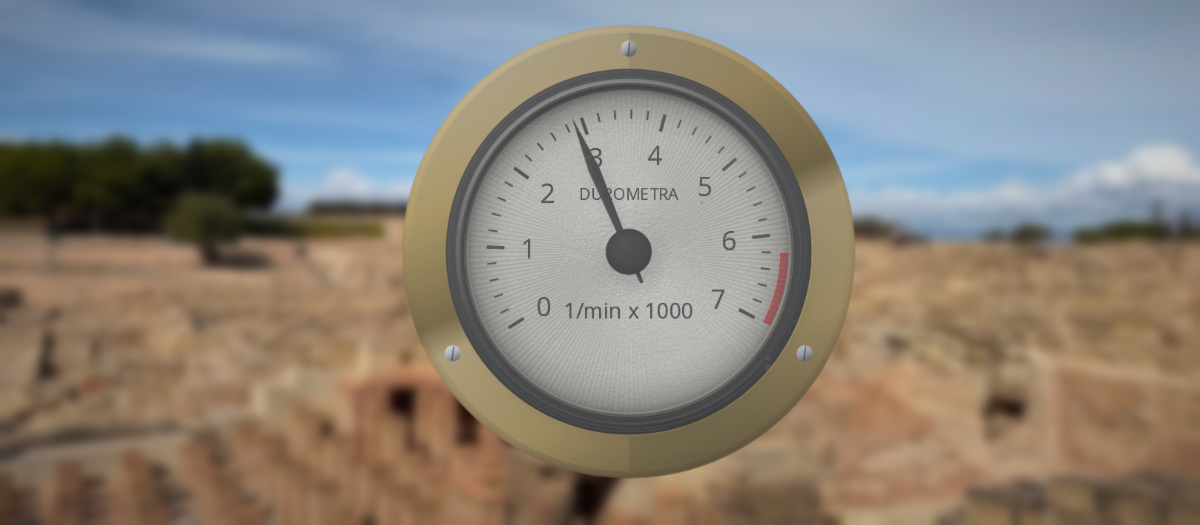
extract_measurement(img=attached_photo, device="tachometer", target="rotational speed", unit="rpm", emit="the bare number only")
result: 2900
